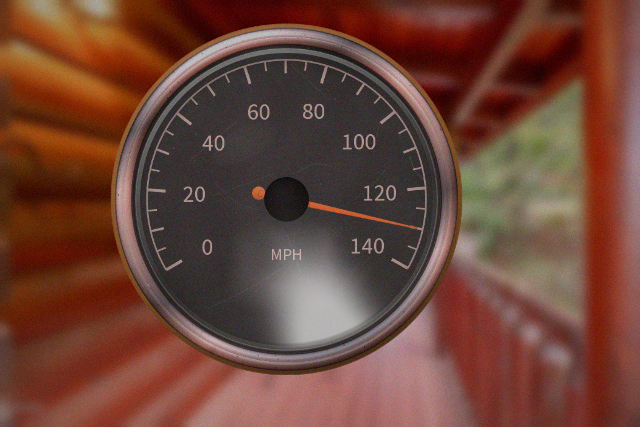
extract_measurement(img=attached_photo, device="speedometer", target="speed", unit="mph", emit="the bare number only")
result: 130
